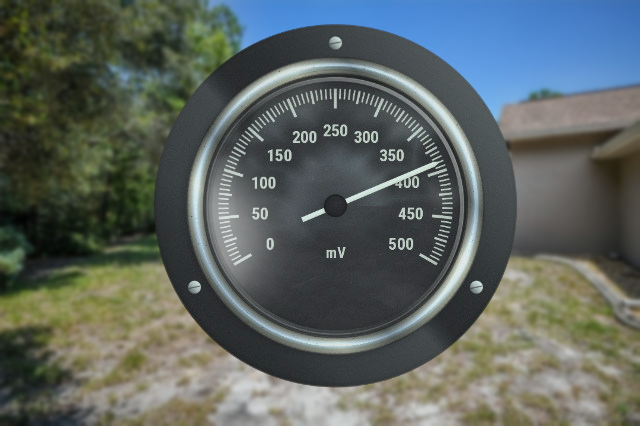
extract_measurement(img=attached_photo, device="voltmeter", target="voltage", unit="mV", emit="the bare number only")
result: 390
